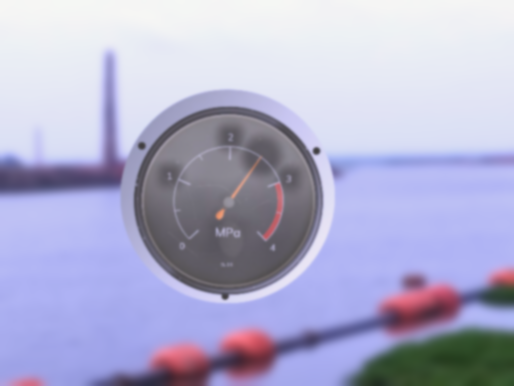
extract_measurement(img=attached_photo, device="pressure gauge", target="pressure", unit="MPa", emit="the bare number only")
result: 2.5
